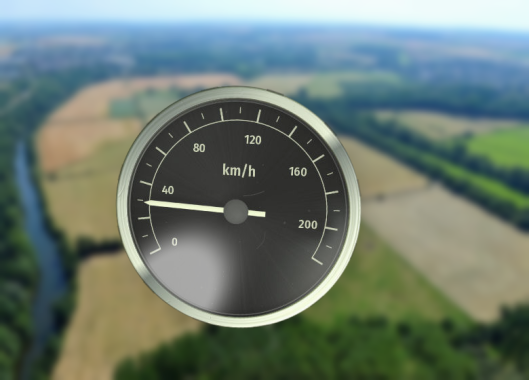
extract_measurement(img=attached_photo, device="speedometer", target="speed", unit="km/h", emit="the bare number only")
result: 30
